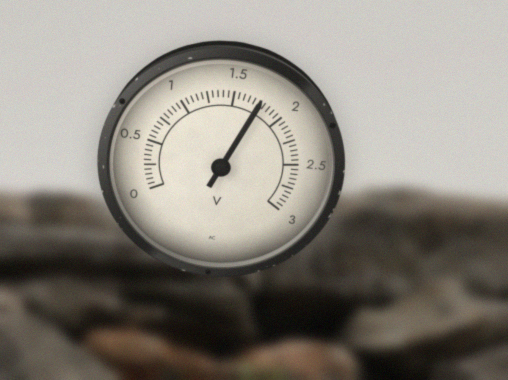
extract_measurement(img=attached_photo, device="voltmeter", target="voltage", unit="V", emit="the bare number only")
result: 1.75
